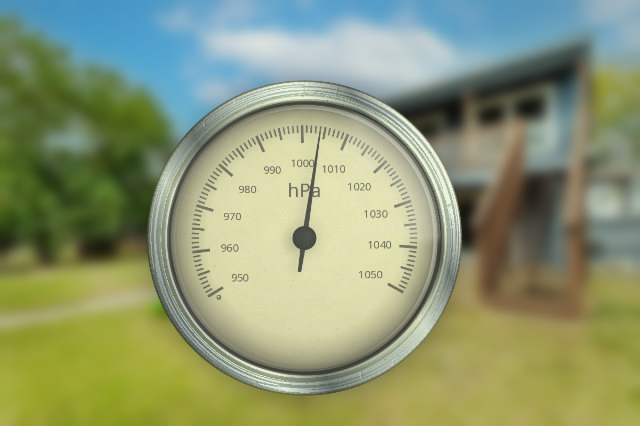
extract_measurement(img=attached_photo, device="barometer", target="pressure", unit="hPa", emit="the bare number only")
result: 1004
